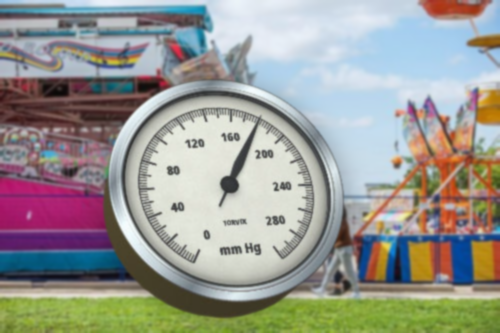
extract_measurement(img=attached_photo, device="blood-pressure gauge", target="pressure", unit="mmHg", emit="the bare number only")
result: 180
